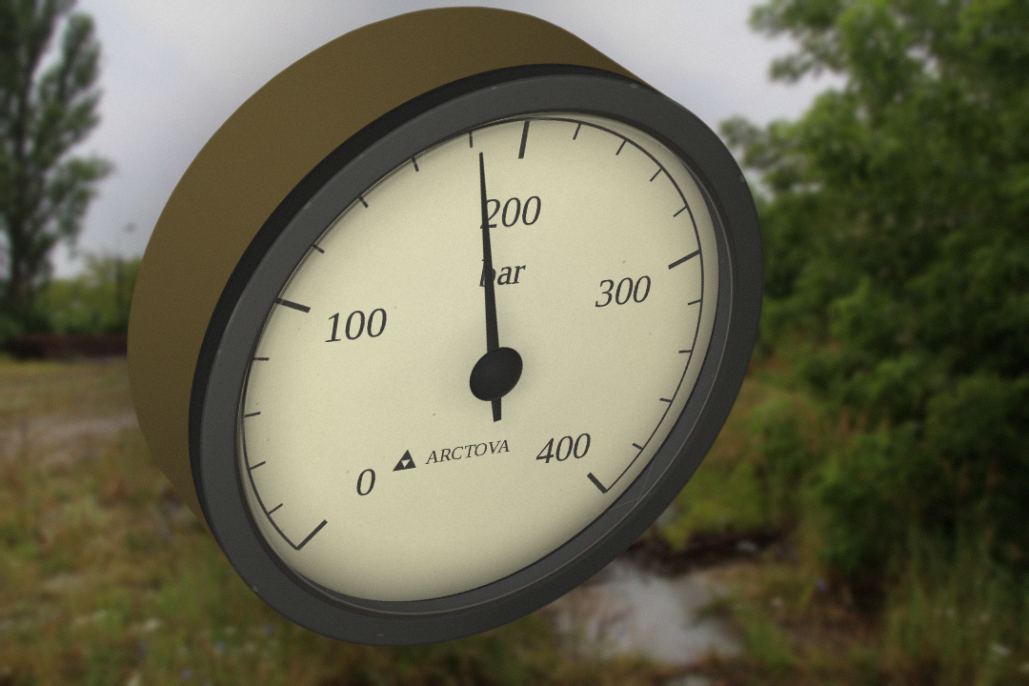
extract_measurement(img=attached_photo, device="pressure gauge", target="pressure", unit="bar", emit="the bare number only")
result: 180
